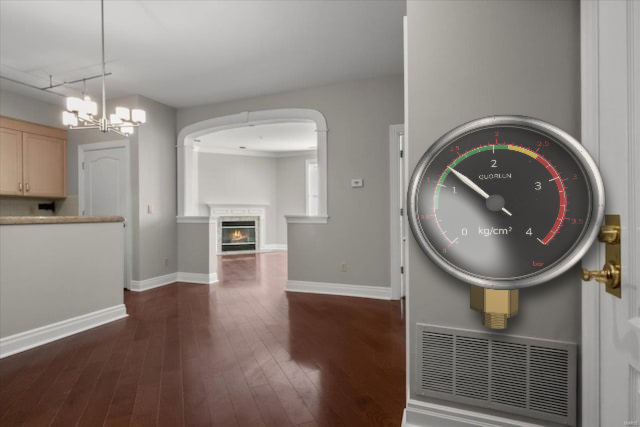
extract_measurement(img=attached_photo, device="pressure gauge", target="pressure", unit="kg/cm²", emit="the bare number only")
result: 1.3
